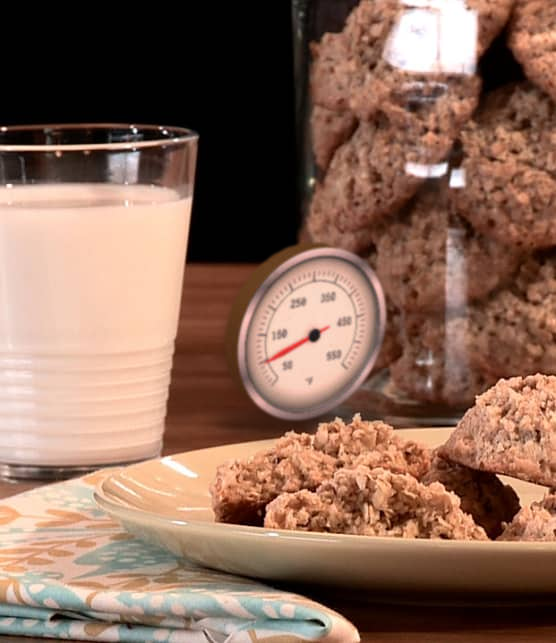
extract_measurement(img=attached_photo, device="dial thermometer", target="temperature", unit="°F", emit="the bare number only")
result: 100
